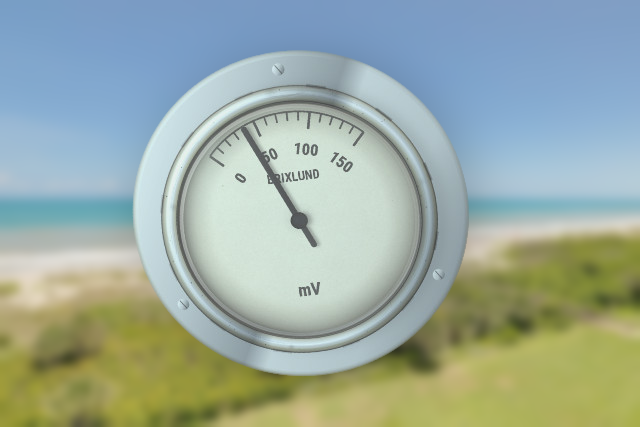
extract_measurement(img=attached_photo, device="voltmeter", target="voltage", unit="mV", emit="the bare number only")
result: 40
